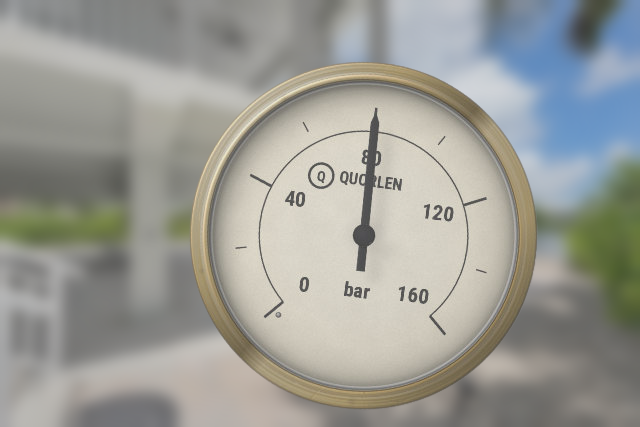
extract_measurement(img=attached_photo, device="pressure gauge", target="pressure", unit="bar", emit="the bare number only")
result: 80
